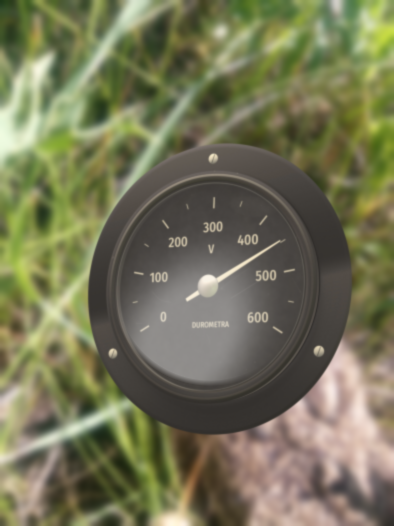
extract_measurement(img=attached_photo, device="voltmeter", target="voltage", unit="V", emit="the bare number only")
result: 450
